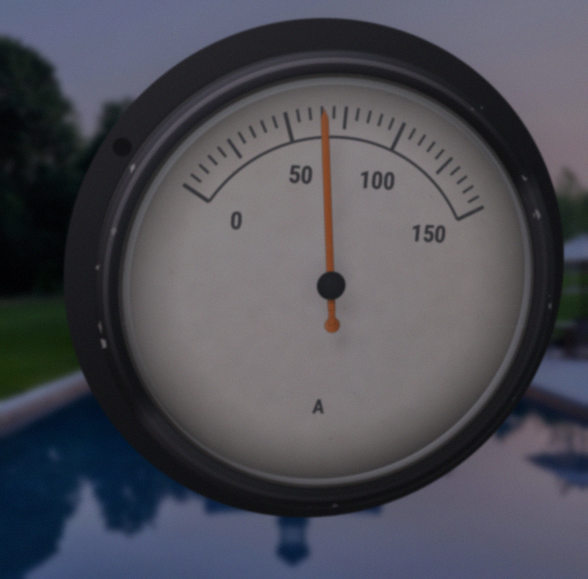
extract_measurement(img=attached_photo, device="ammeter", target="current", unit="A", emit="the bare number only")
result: 65
